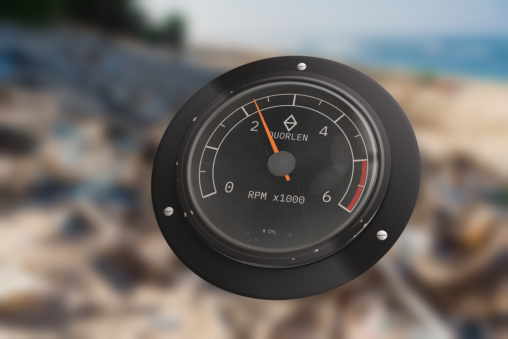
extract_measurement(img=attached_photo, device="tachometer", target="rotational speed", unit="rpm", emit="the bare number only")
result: 2250
